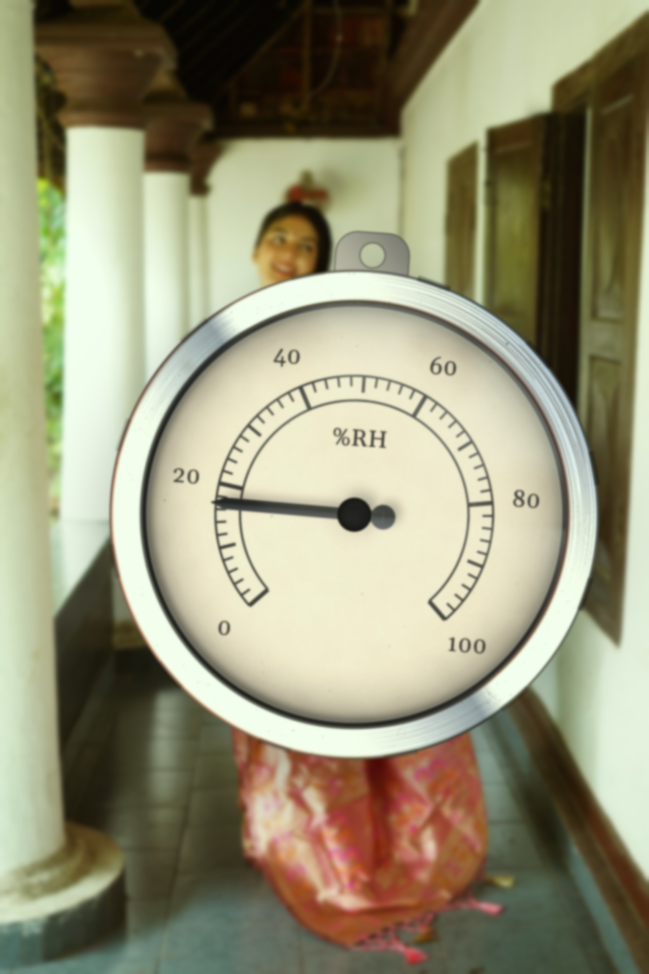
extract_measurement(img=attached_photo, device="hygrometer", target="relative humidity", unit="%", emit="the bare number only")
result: 17
